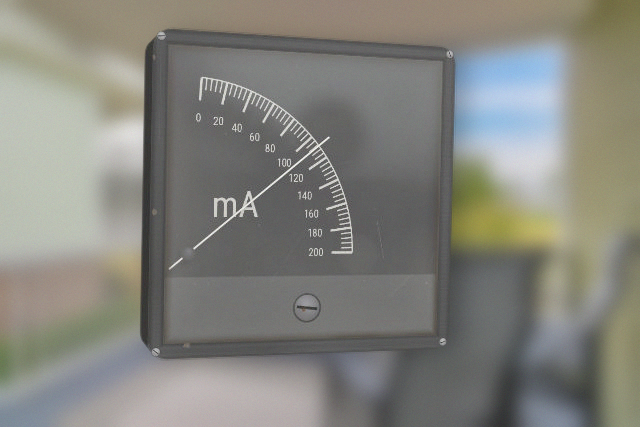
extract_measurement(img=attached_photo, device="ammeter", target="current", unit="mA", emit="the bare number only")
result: 108
